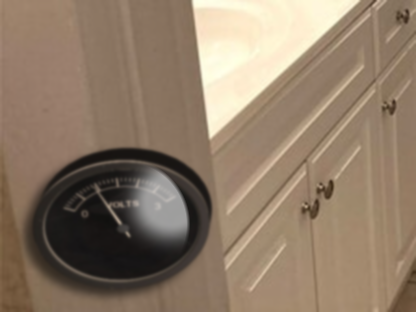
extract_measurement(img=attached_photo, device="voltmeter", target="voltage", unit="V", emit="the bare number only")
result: 1
